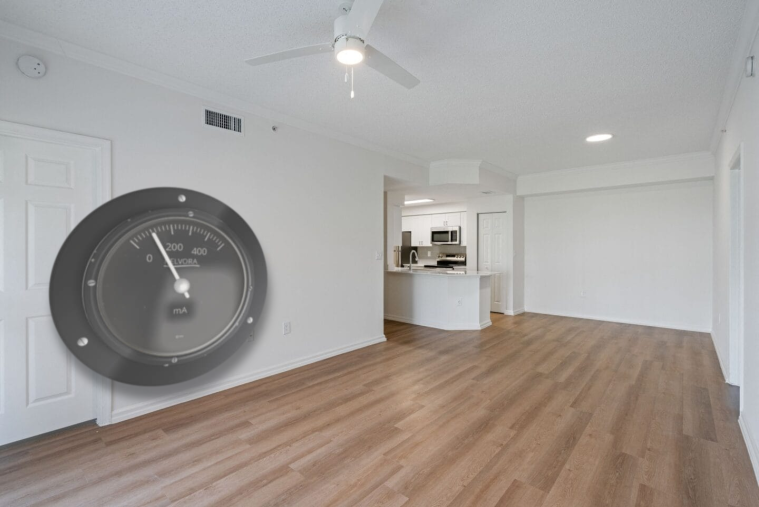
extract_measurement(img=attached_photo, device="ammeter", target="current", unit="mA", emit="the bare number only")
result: 100
